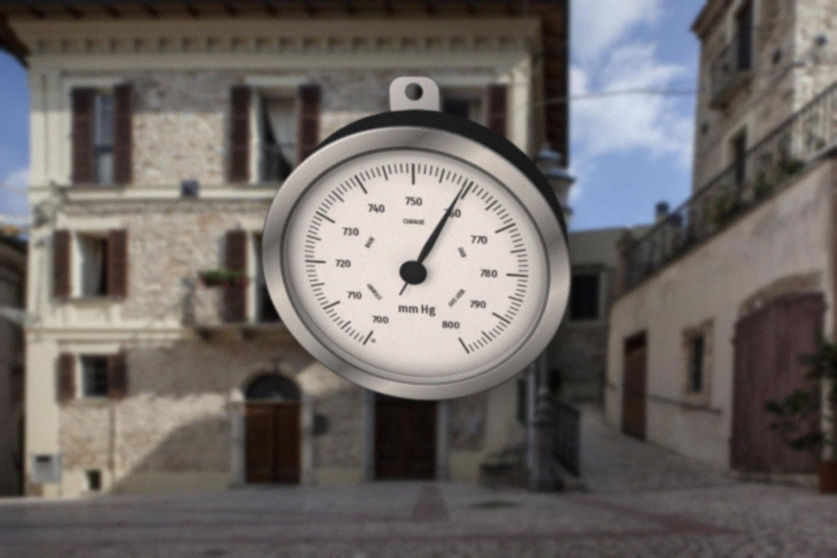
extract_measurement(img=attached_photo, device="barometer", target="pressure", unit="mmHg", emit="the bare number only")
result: 759
